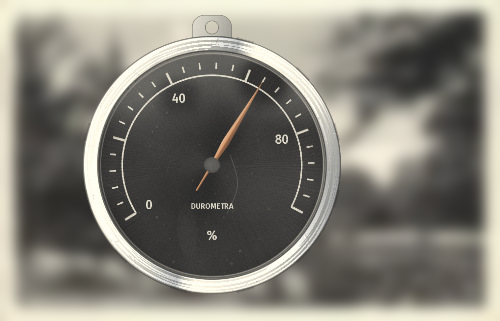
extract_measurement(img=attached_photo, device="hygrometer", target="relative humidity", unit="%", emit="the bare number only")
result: 64
